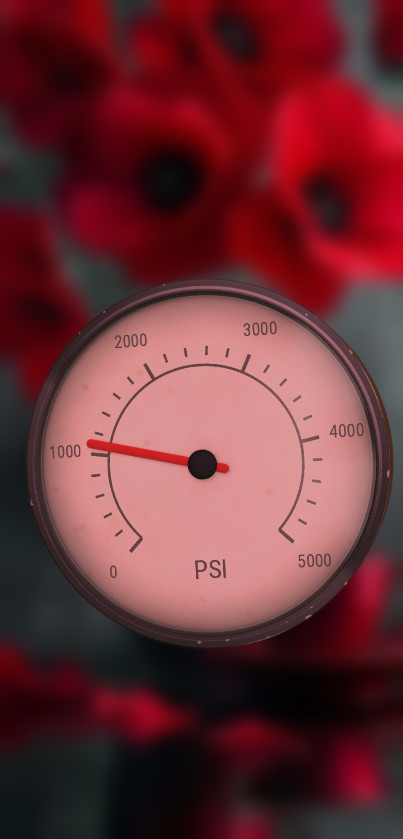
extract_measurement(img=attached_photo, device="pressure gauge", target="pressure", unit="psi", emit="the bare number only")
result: 1100
